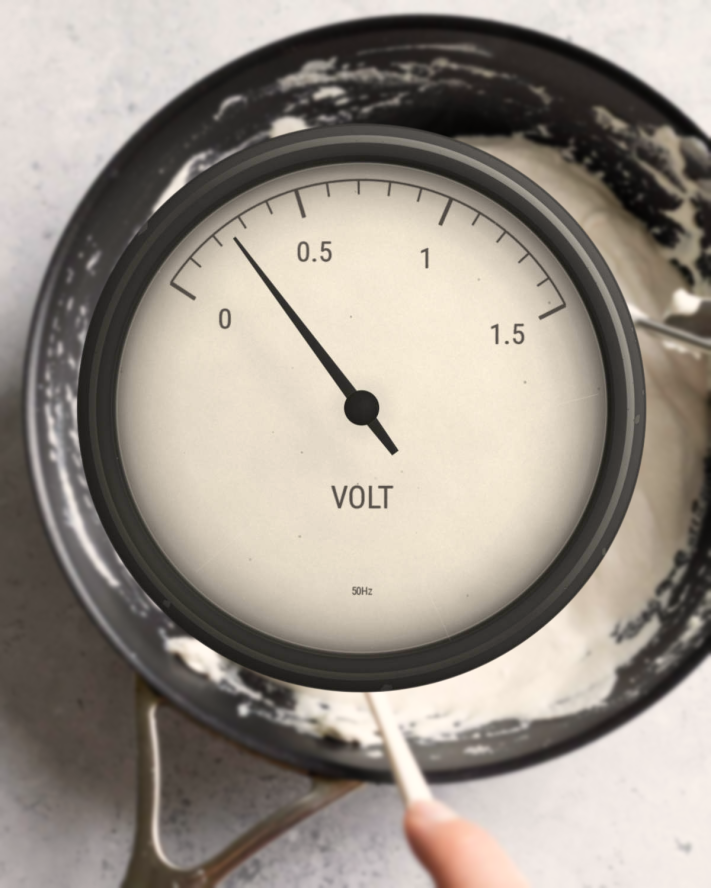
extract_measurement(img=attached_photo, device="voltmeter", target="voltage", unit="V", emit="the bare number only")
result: 0.25
